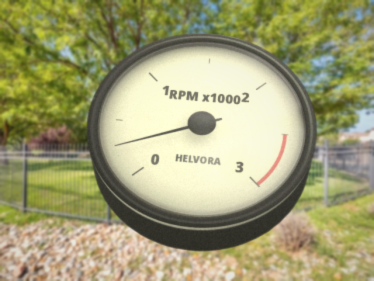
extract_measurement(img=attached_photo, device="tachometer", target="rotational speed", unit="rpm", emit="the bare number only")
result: 250
